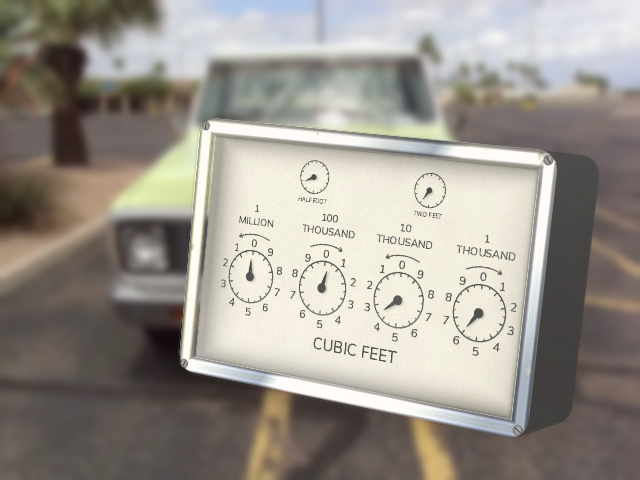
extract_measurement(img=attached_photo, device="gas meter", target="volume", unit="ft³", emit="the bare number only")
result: 3600
